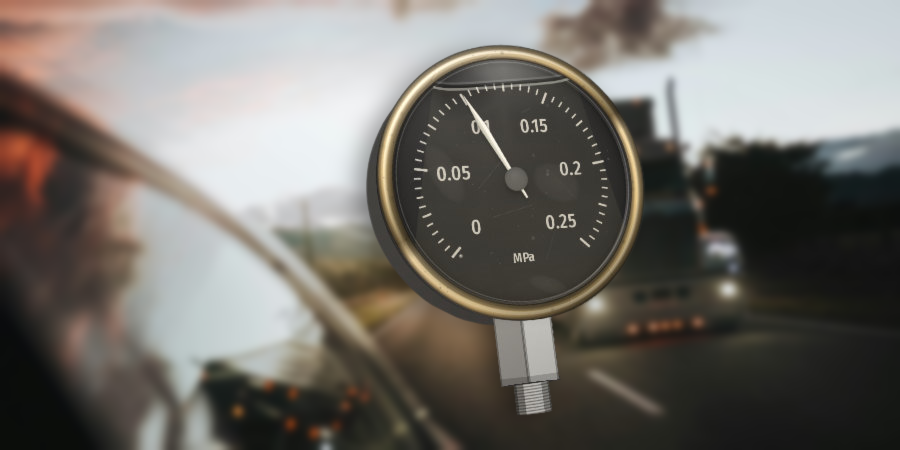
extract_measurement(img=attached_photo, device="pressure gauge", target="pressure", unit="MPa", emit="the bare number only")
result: 0.1
